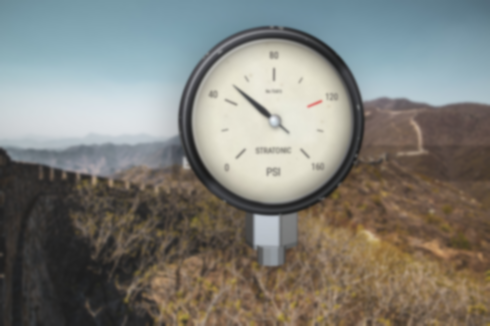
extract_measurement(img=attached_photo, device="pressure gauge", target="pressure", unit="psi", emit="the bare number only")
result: 50
